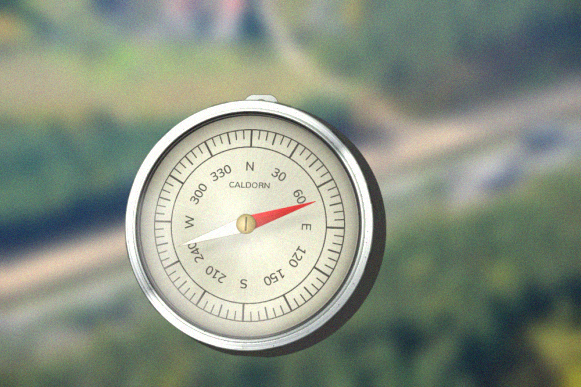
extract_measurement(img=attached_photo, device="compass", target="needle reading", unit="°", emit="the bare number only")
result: 70
